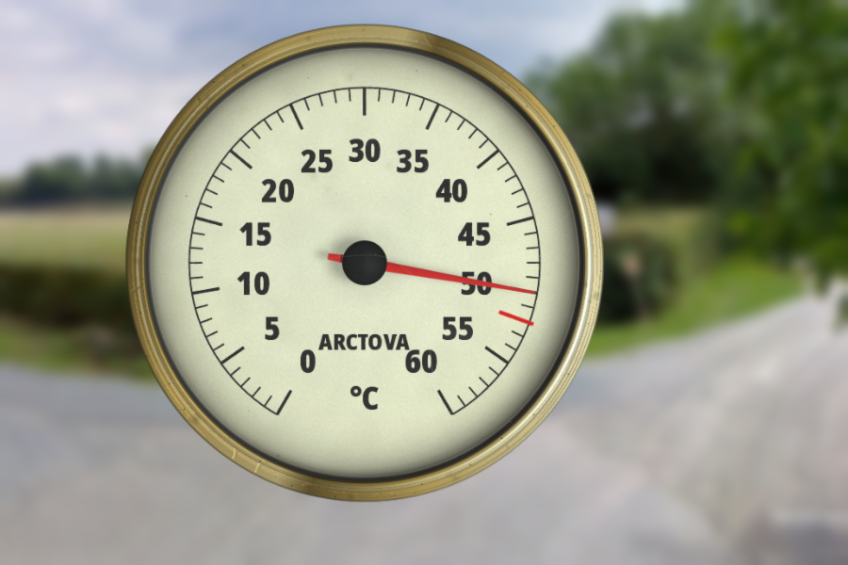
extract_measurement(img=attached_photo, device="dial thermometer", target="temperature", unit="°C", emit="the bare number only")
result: 50
